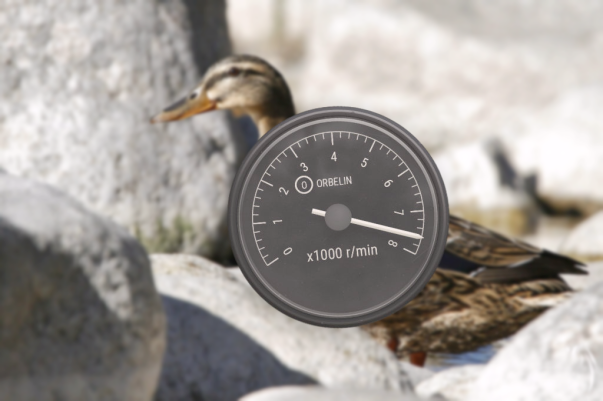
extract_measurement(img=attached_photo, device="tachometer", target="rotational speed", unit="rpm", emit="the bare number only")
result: 7600
